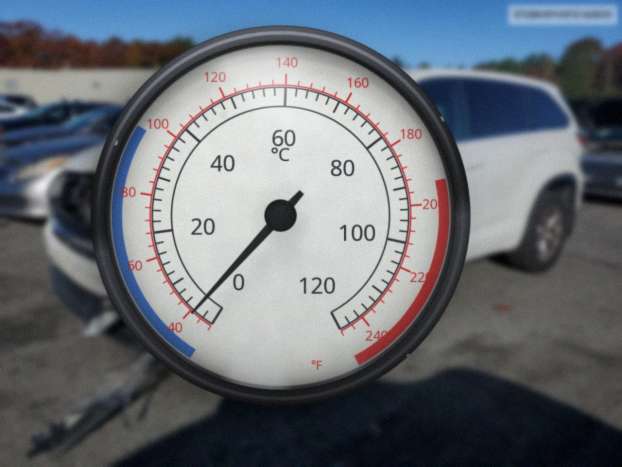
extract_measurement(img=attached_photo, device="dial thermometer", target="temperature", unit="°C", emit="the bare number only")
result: 4
